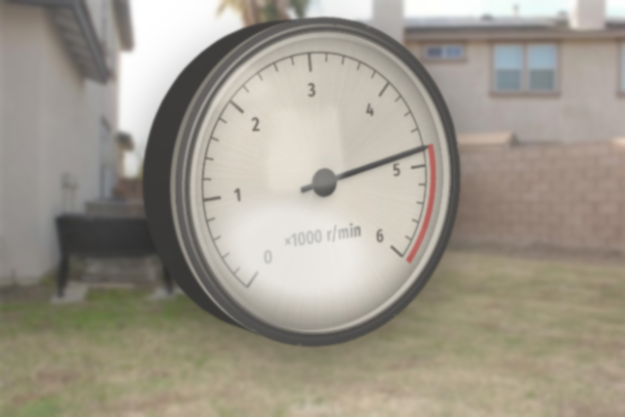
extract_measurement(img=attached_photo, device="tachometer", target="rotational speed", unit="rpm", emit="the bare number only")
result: 4800
